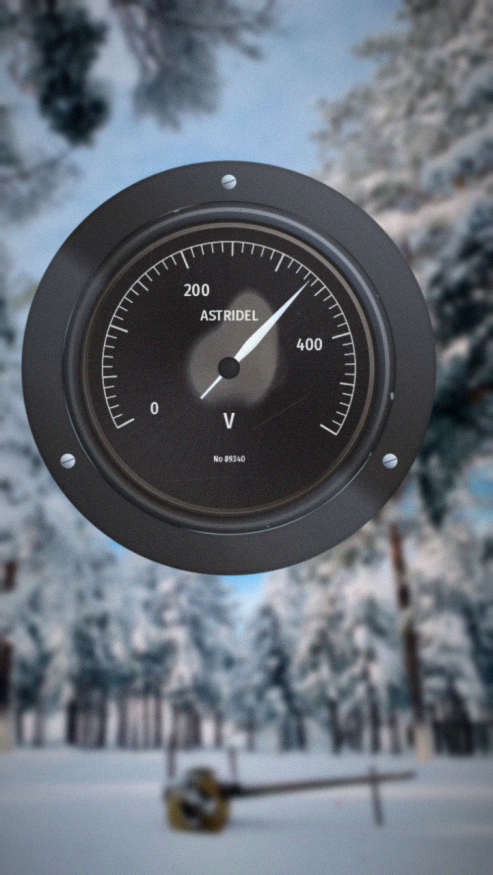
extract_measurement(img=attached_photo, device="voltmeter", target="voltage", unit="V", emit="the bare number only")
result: 335
